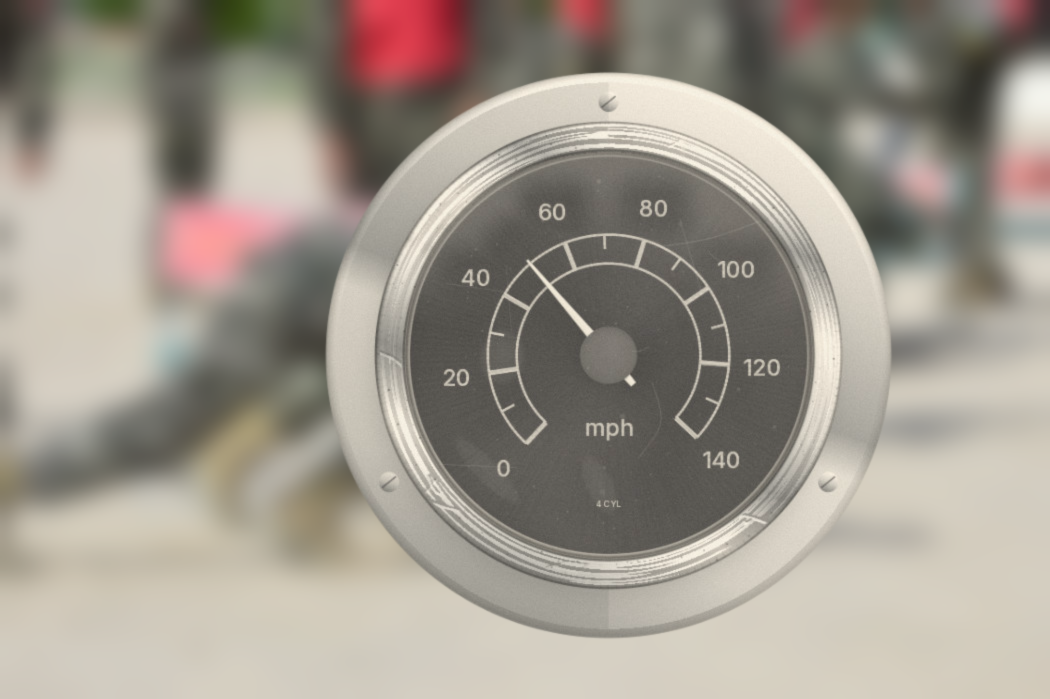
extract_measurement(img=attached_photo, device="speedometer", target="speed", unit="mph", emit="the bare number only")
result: 50
